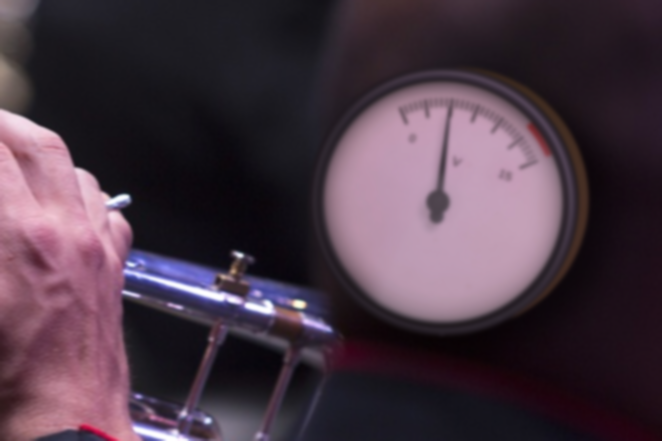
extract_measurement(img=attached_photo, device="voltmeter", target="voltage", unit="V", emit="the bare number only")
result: 5
